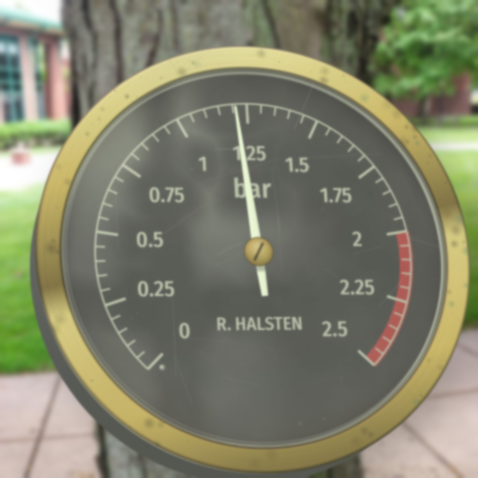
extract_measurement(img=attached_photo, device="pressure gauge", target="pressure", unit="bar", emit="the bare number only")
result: 1.2
